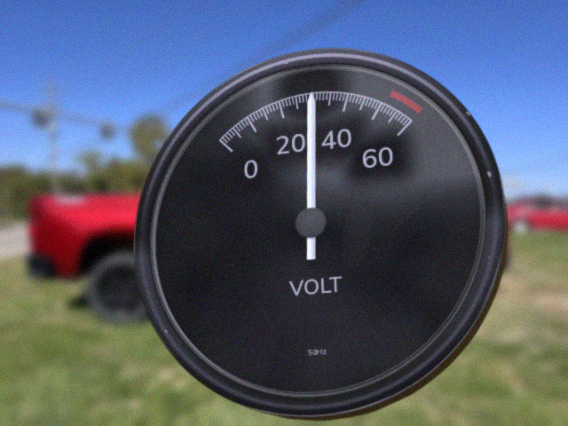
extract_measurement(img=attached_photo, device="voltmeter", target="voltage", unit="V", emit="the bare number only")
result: 30
